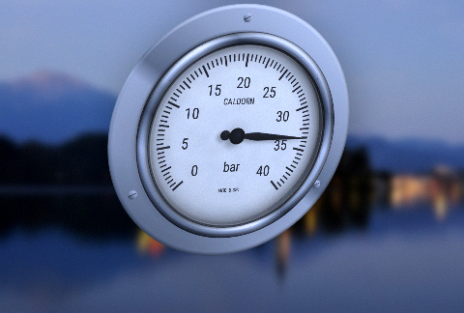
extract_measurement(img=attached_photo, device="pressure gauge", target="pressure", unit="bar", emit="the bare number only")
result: 33.5
